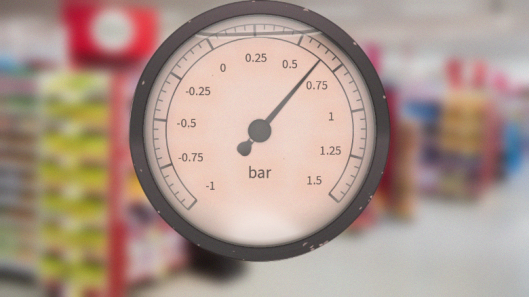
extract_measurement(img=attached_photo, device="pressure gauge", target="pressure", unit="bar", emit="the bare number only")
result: 0.65
